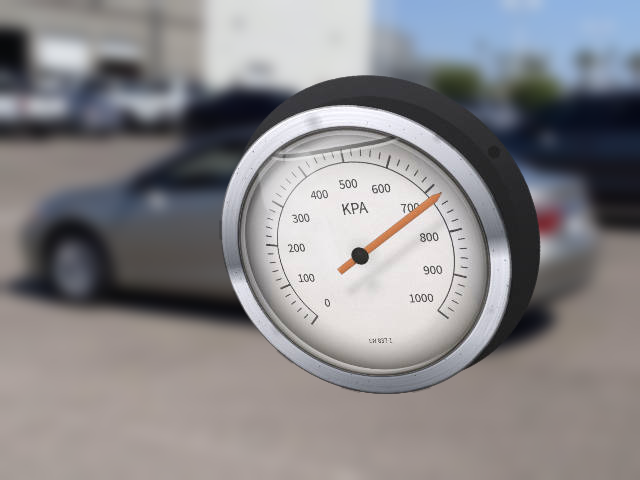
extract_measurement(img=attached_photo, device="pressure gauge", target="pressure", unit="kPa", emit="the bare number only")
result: 720
